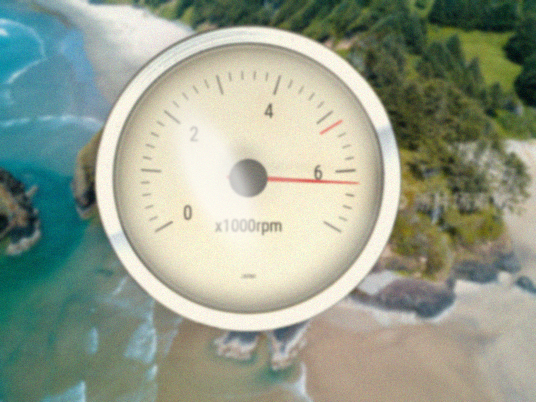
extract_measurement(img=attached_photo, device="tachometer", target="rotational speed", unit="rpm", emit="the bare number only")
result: 6200
